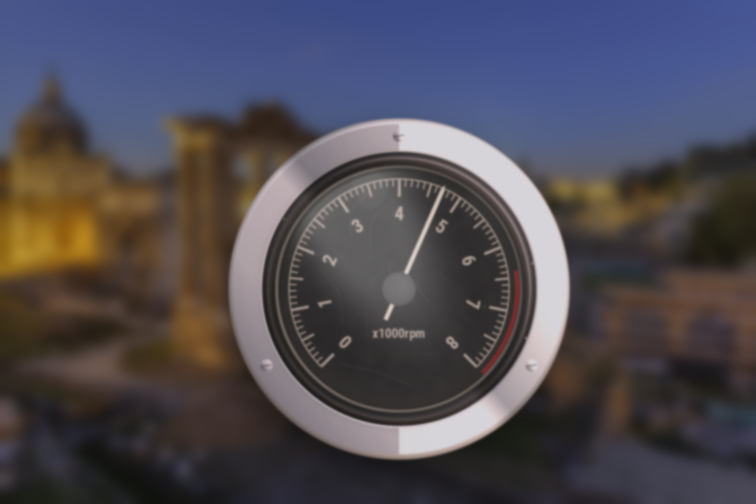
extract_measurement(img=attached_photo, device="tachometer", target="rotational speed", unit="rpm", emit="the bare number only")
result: 4700
